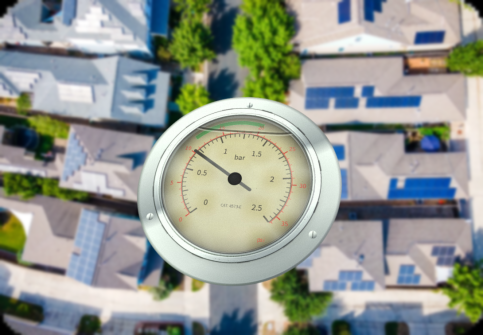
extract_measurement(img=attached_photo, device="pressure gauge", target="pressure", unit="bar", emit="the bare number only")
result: 0.7
